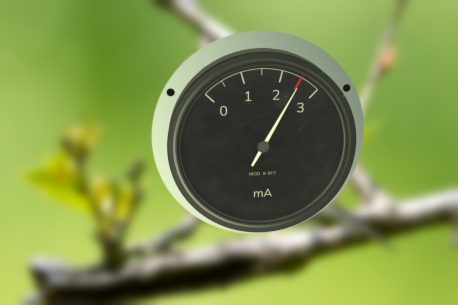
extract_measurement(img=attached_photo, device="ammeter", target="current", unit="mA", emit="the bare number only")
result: 2.5
